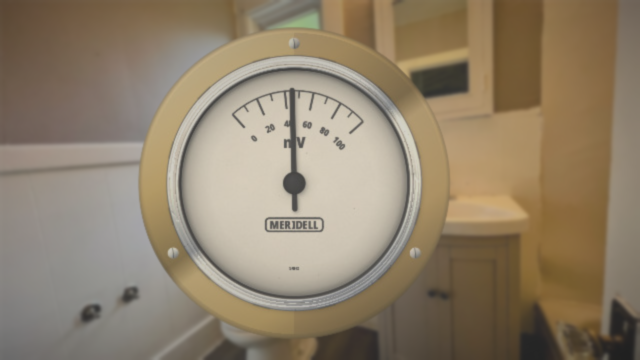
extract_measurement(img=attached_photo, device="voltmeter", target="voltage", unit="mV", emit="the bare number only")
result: 45
